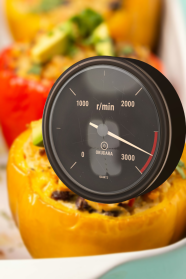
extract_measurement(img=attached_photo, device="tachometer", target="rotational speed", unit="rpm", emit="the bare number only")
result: 2750
